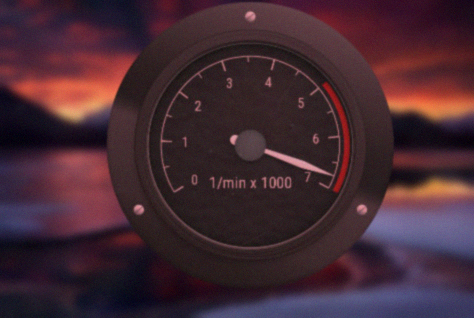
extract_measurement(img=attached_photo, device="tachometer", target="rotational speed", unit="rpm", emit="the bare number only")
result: 6750
